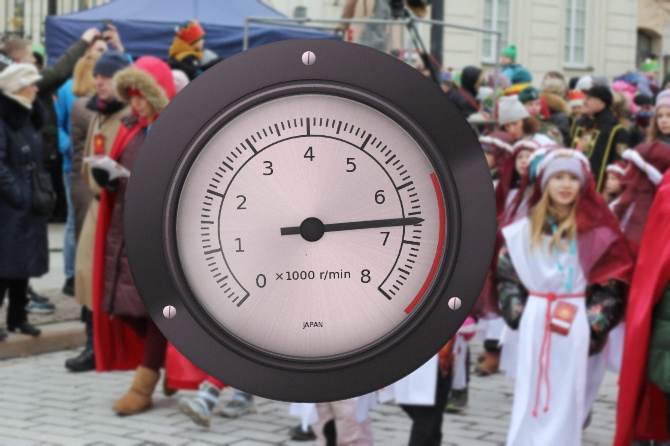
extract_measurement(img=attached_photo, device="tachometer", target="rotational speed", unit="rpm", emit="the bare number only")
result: 6600
